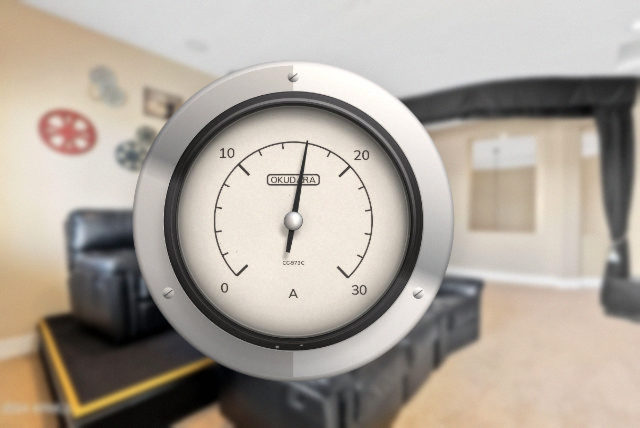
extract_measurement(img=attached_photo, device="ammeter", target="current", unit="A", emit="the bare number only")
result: 16
